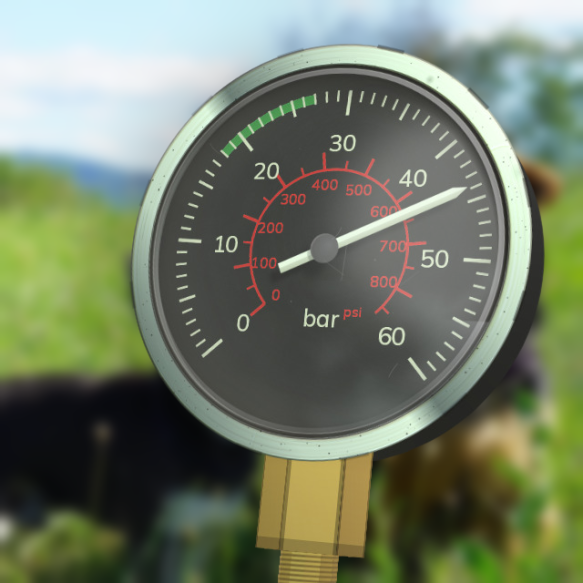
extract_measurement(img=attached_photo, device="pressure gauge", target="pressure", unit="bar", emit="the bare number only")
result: 44
